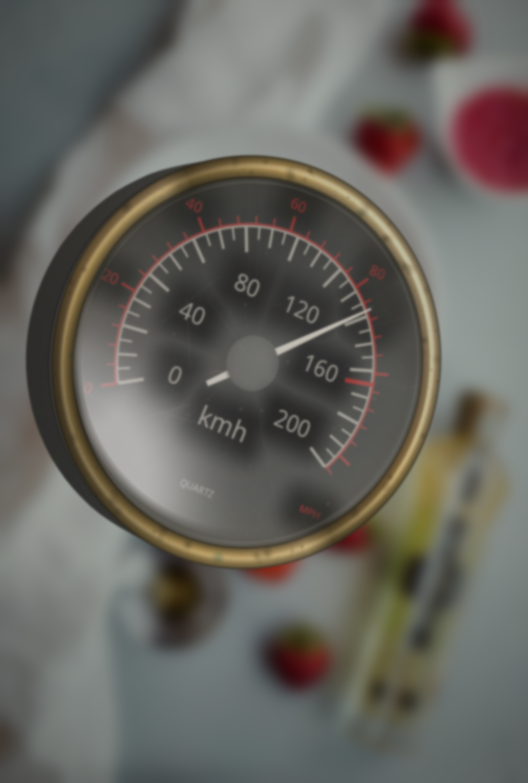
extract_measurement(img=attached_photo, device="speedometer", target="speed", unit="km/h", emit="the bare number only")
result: 137.5
